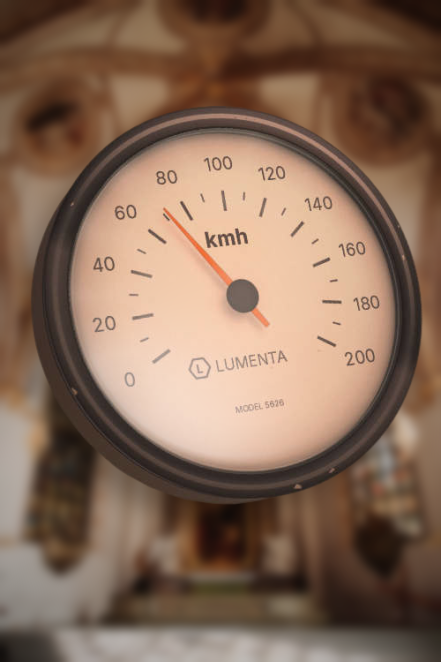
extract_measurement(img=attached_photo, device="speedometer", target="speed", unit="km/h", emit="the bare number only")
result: 70
